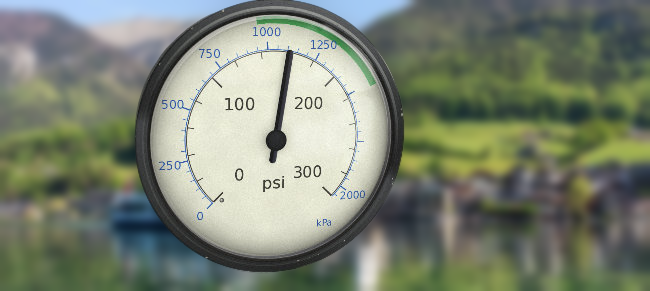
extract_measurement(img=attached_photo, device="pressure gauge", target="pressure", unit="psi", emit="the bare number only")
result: 160
